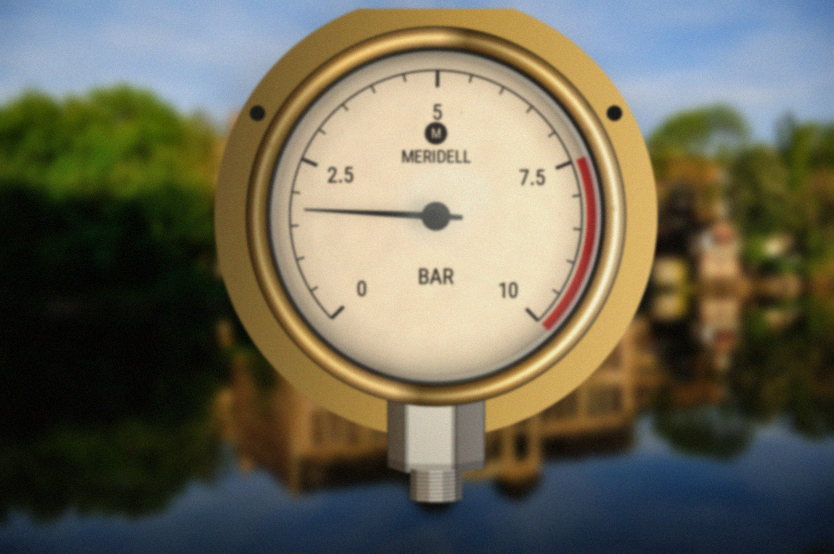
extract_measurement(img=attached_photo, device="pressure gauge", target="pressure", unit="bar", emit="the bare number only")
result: 1.75
